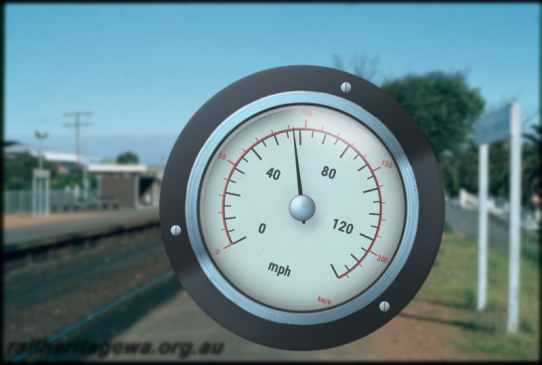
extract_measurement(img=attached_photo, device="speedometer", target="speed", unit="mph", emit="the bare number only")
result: 57.5
